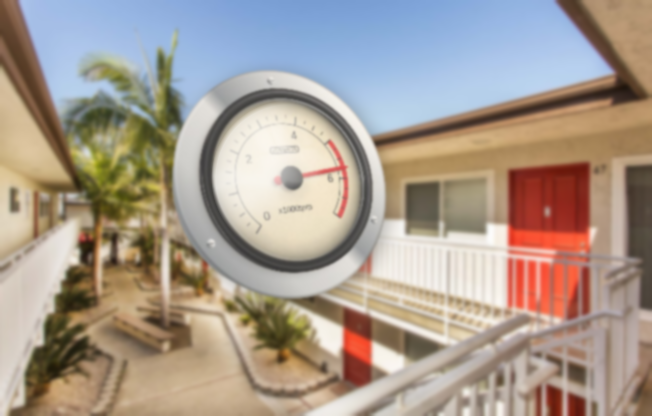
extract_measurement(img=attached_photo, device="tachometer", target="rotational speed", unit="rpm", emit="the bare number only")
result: 5750
